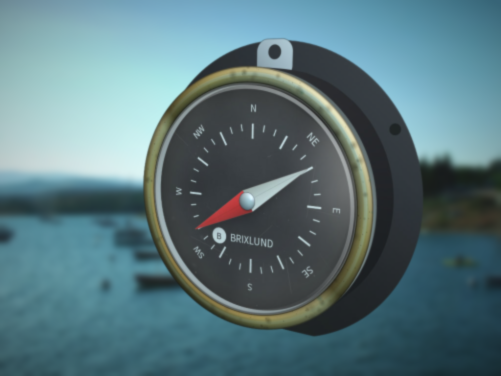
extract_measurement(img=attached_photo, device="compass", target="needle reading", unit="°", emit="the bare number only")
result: 240
